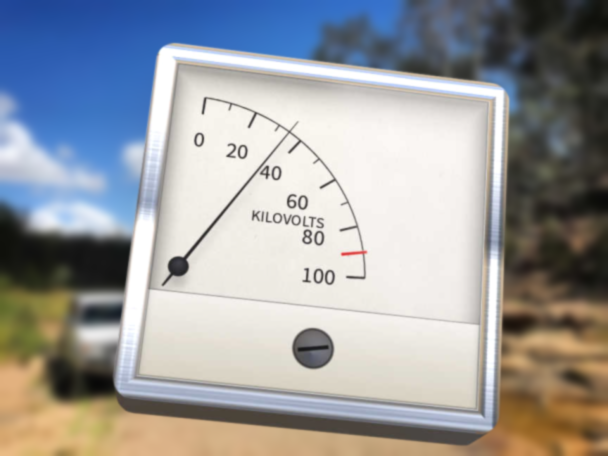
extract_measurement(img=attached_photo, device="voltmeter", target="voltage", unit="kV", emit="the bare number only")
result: 35
